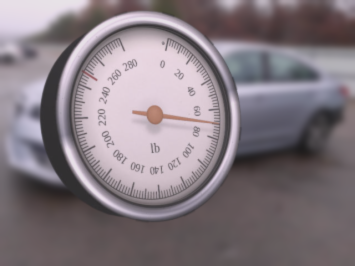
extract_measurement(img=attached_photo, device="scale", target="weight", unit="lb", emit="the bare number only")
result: 70
